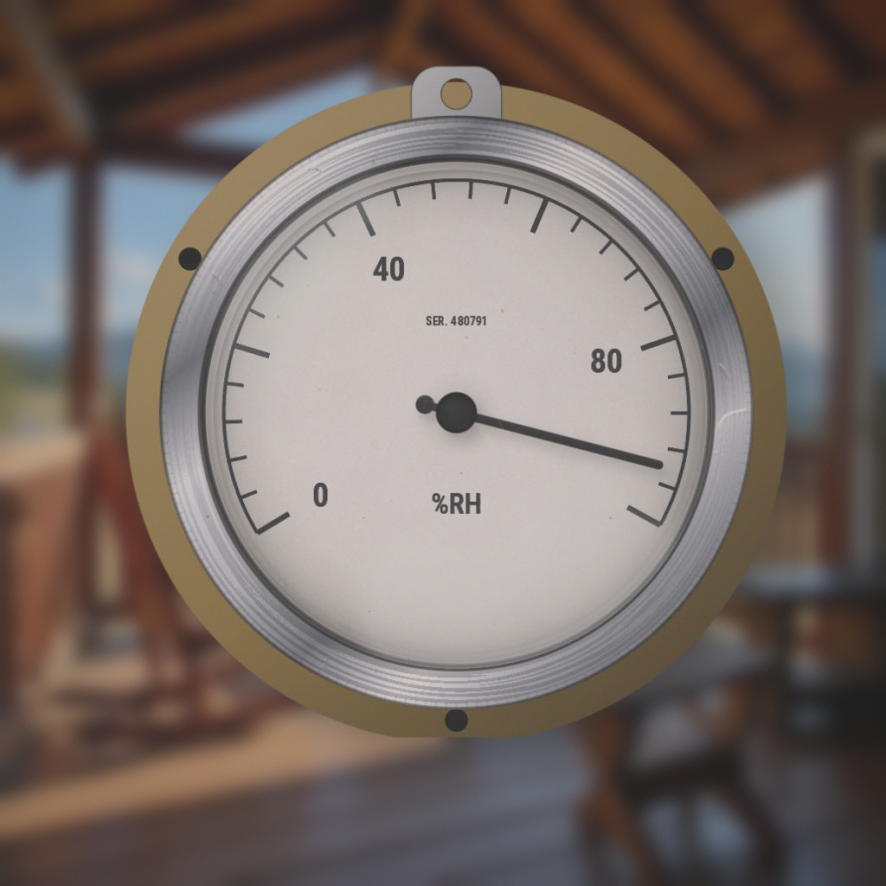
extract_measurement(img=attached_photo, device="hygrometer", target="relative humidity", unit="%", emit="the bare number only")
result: 94
